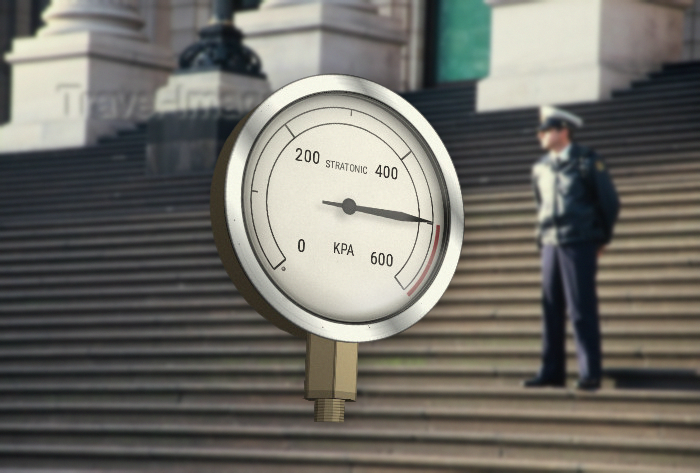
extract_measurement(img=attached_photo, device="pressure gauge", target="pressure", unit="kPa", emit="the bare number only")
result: 500
